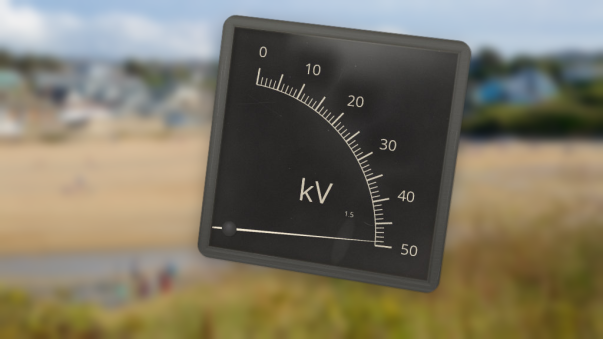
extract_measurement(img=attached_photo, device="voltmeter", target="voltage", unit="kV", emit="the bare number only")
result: 49
